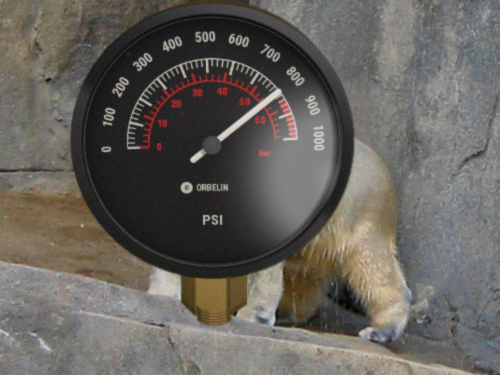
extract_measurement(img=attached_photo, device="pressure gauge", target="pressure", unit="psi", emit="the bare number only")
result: 800
